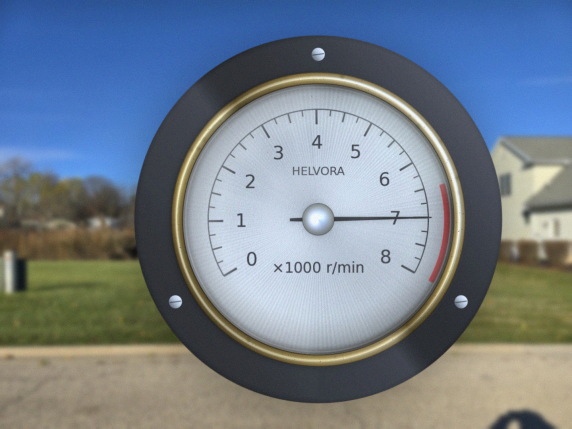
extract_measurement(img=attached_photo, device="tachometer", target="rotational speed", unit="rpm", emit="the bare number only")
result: 7000
